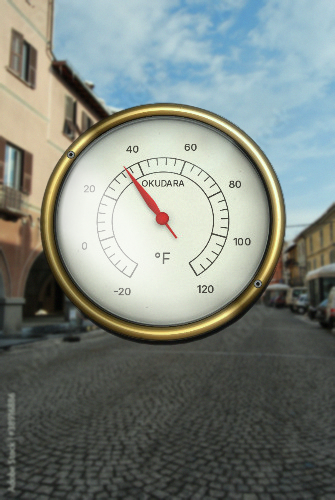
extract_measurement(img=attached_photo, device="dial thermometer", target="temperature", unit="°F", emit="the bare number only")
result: 34
